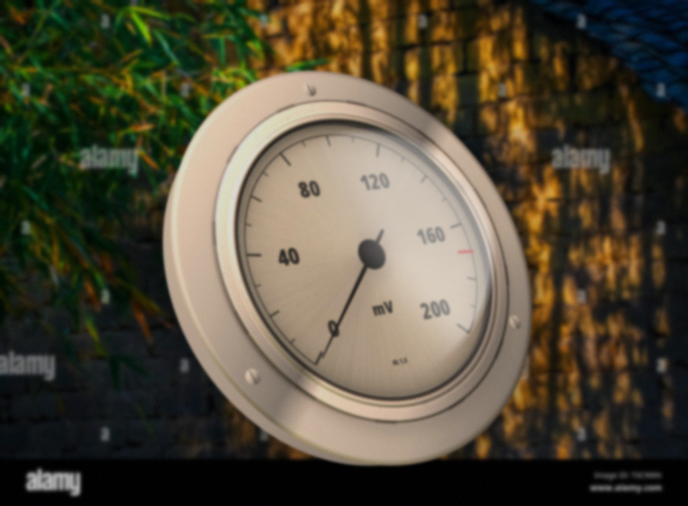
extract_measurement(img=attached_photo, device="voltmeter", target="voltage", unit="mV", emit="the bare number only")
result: 0
